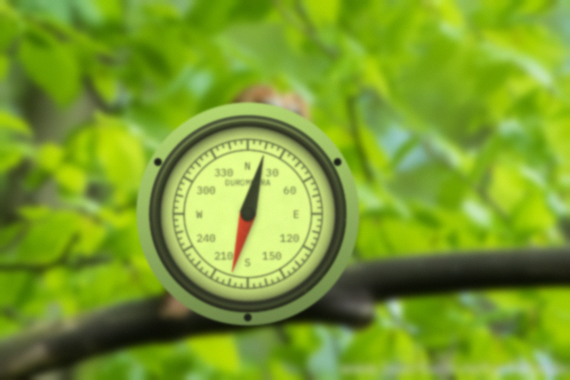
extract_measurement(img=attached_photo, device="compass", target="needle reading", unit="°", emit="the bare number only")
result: 195
